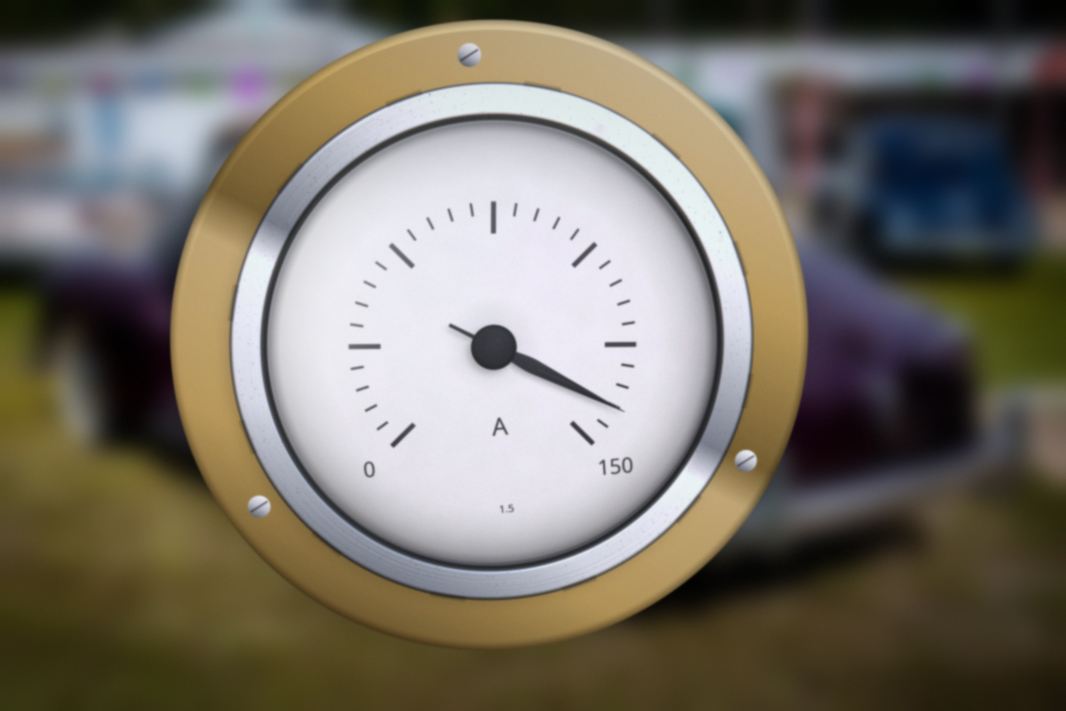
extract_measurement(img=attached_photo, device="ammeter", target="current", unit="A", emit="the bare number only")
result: 140
